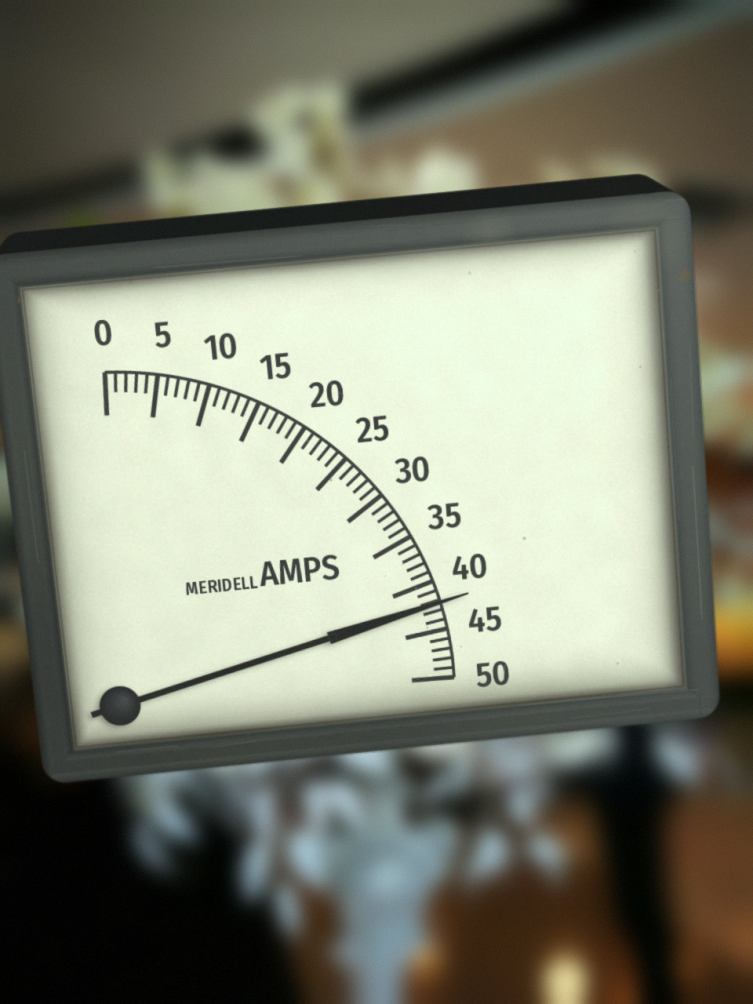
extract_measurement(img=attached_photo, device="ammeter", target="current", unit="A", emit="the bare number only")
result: 42
